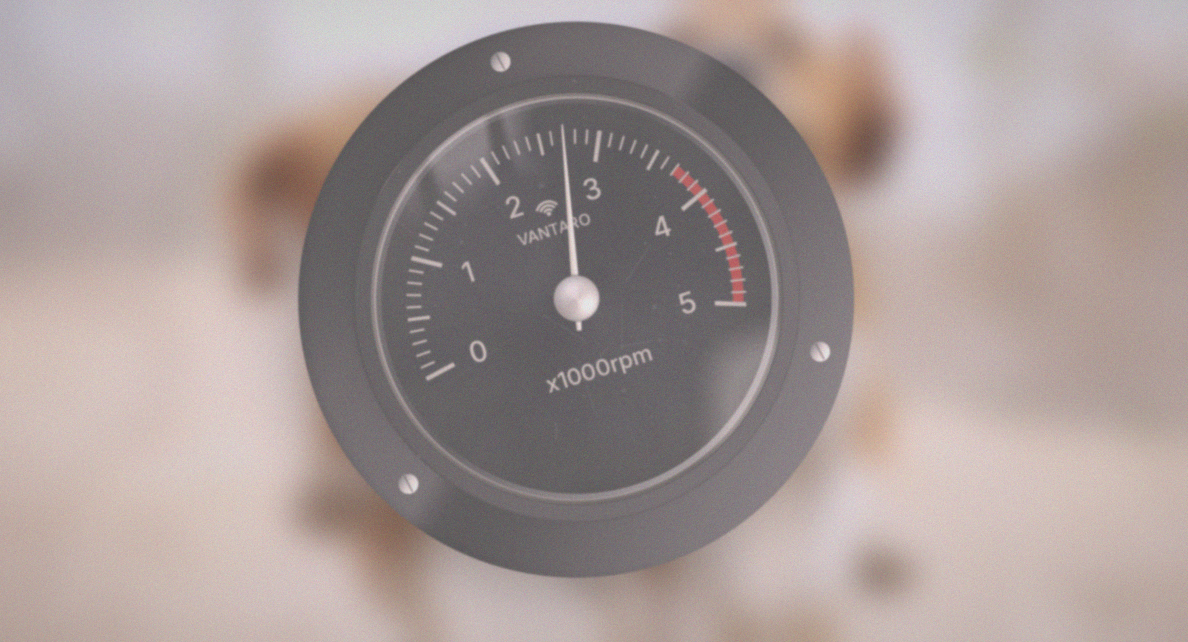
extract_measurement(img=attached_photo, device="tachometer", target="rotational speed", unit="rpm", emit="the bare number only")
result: 2700
